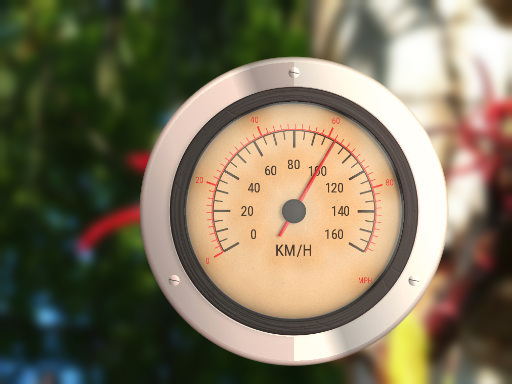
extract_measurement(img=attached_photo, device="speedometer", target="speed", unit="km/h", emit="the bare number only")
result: 100
